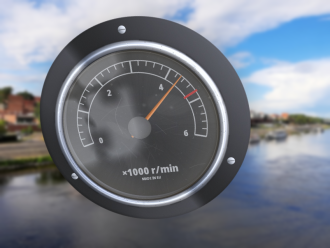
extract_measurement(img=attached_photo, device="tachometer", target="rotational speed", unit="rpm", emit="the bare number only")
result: 4300
